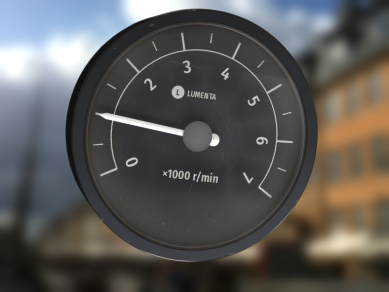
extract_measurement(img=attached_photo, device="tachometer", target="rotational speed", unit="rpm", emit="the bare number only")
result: 1000
